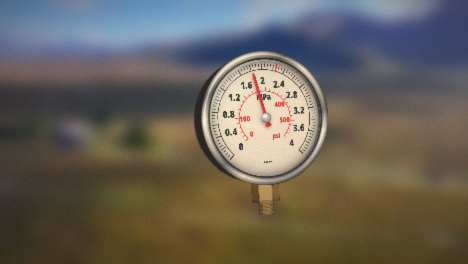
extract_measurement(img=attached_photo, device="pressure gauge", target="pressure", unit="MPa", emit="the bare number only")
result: 1.8
